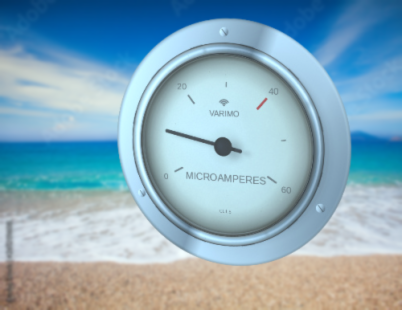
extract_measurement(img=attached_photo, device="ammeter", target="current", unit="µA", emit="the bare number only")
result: 10
